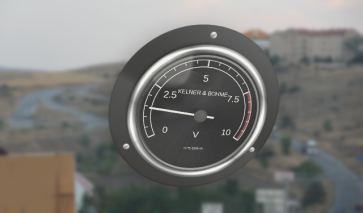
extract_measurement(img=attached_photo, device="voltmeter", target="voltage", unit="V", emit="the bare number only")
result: 1.5
